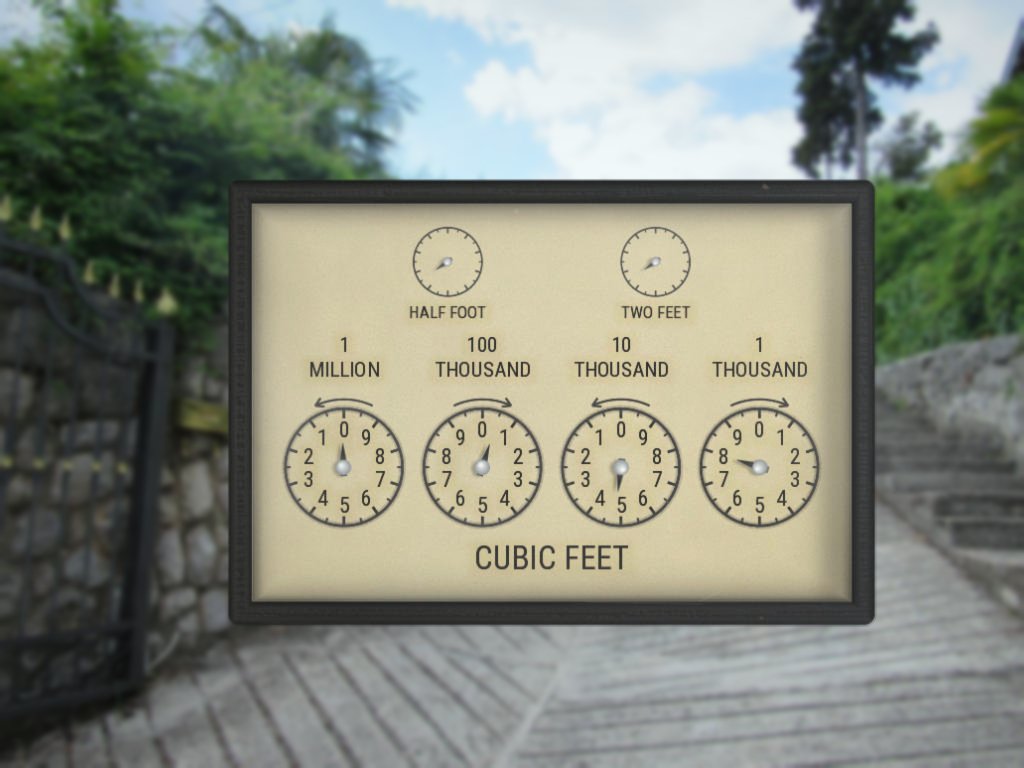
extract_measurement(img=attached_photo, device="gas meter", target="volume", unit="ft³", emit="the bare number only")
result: 4800
